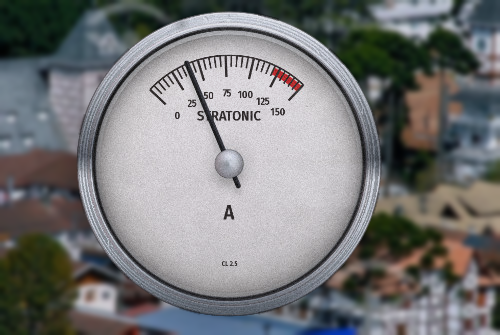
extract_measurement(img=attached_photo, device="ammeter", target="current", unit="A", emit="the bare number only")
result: 40
